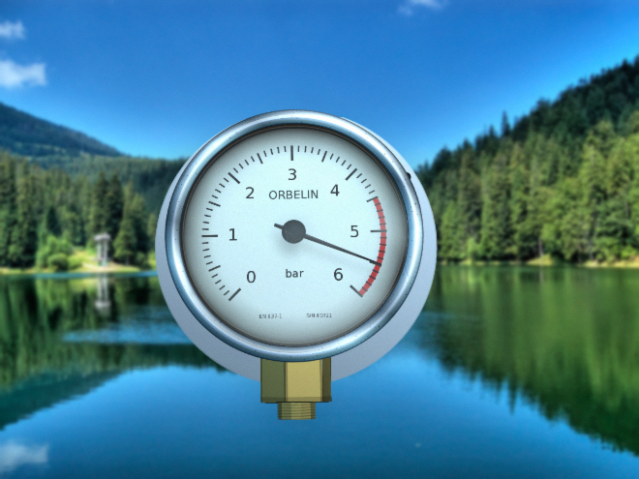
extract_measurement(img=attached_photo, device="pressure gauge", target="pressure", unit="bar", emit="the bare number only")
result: 5.5
